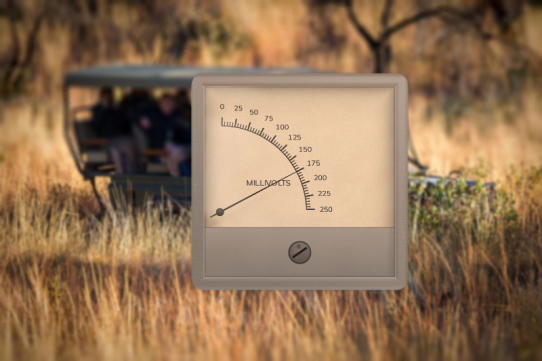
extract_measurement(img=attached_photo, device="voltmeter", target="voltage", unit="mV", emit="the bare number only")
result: 175
